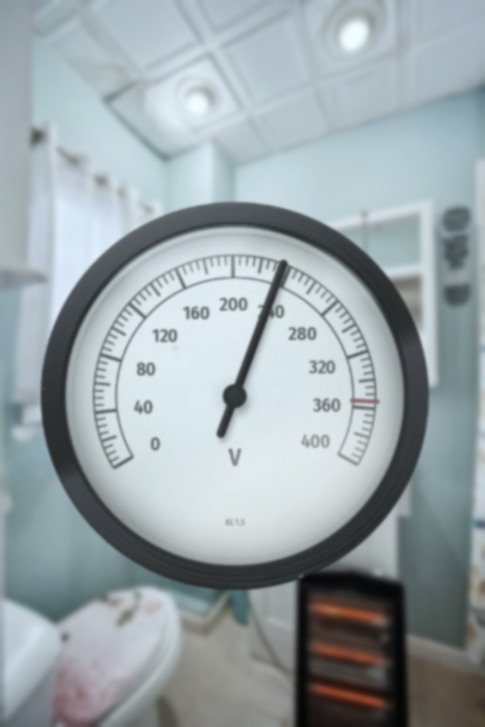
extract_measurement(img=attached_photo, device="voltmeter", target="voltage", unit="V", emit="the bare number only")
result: 235
